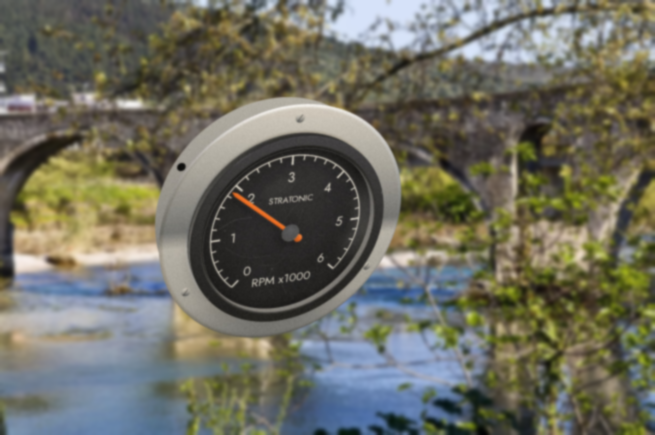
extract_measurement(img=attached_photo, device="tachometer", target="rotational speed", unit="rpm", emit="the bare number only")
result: 1900
